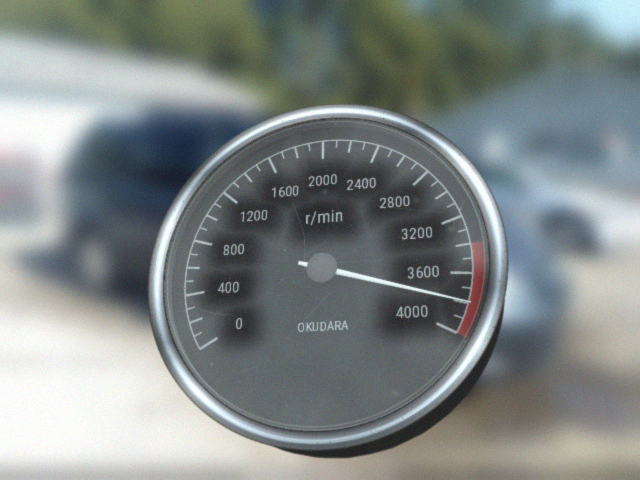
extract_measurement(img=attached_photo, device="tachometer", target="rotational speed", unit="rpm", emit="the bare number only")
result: 3800
